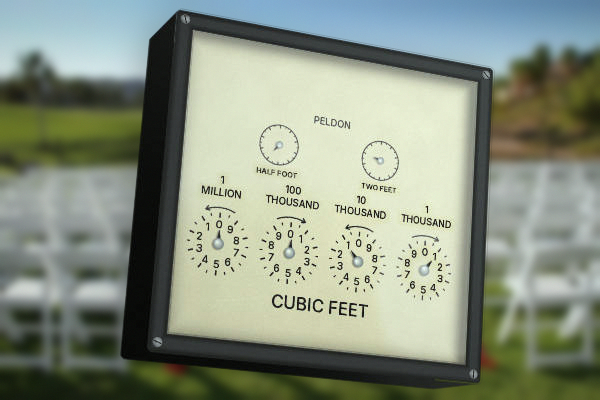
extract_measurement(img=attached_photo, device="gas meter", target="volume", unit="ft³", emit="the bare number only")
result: 1100
